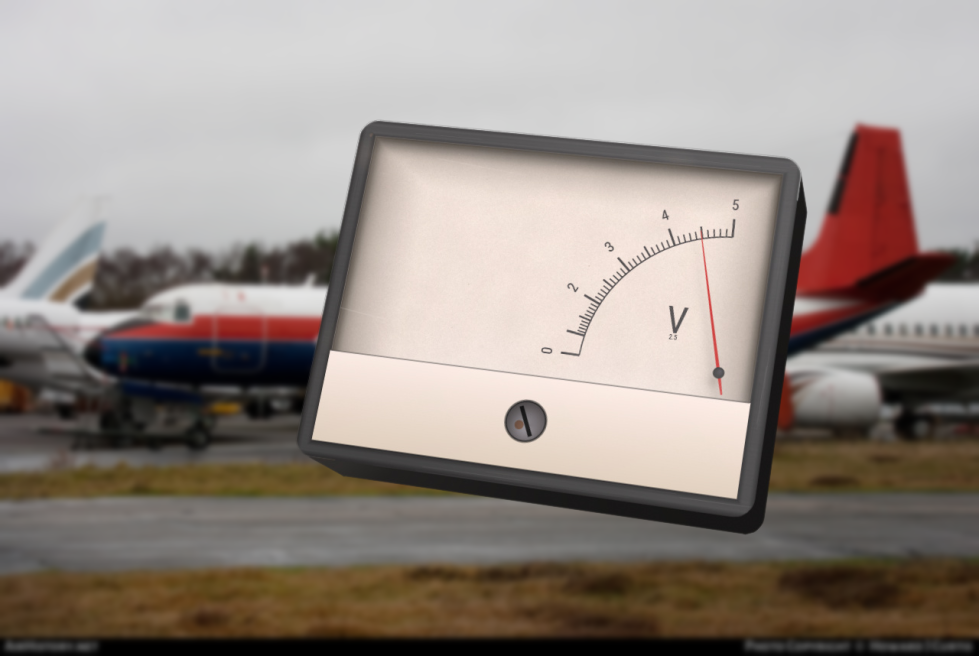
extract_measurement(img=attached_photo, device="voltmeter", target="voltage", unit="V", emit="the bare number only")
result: 4.5
